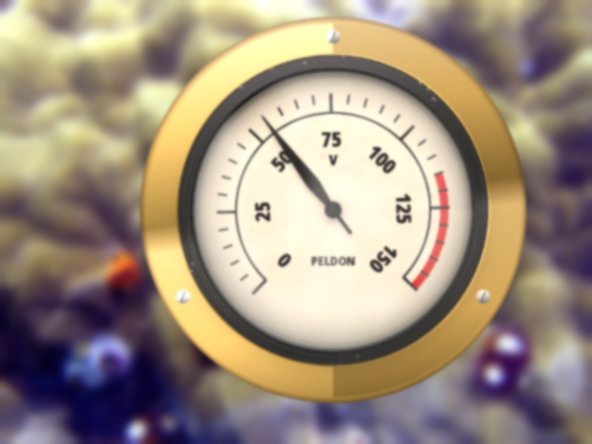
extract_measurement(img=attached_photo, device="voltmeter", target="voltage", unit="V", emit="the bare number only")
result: 55
